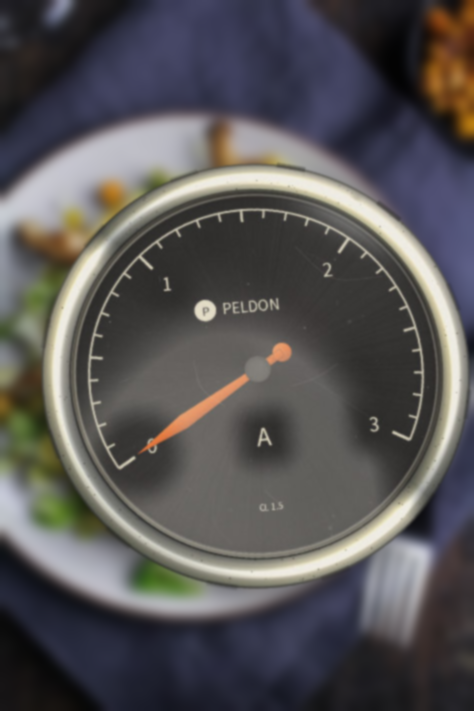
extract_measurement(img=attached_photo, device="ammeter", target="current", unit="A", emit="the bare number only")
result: 0
